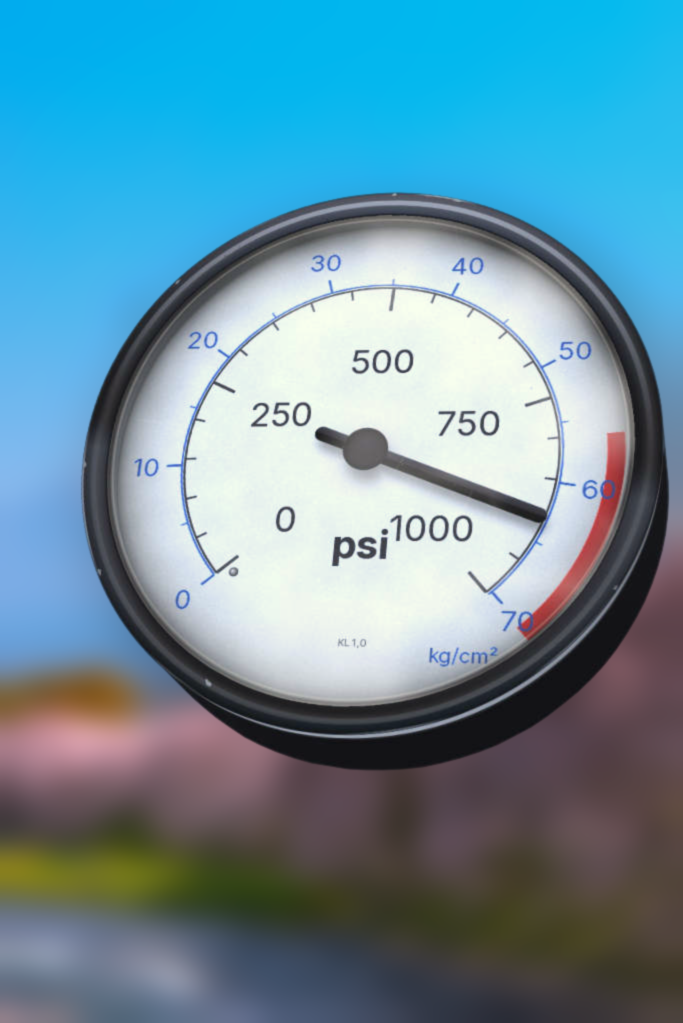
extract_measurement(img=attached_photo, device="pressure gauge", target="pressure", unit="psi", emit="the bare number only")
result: 900
